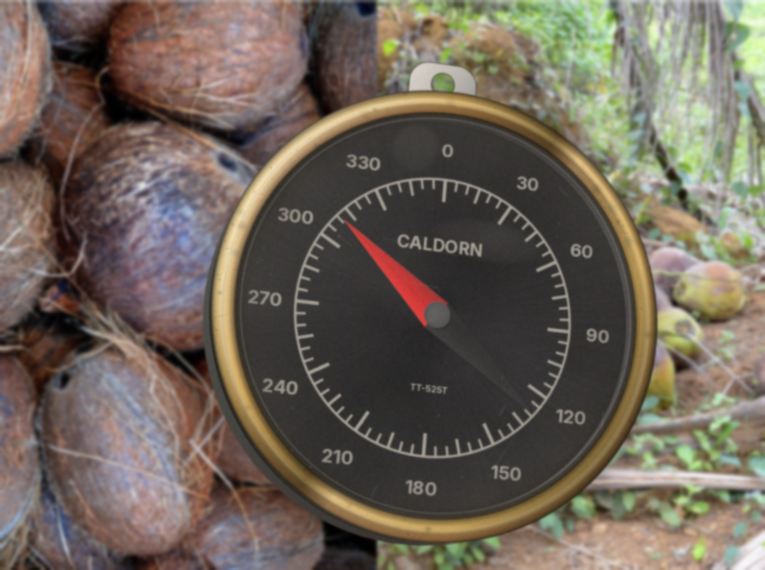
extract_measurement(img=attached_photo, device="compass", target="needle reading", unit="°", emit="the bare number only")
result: 310
